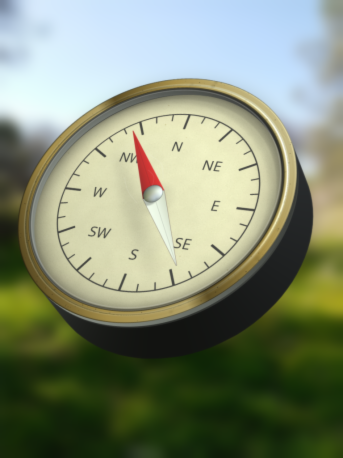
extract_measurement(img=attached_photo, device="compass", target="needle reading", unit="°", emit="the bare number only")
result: 325
